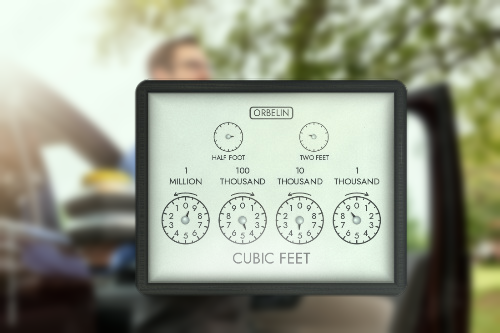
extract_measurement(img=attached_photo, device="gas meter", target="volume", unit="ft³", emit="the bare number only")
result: 944900
